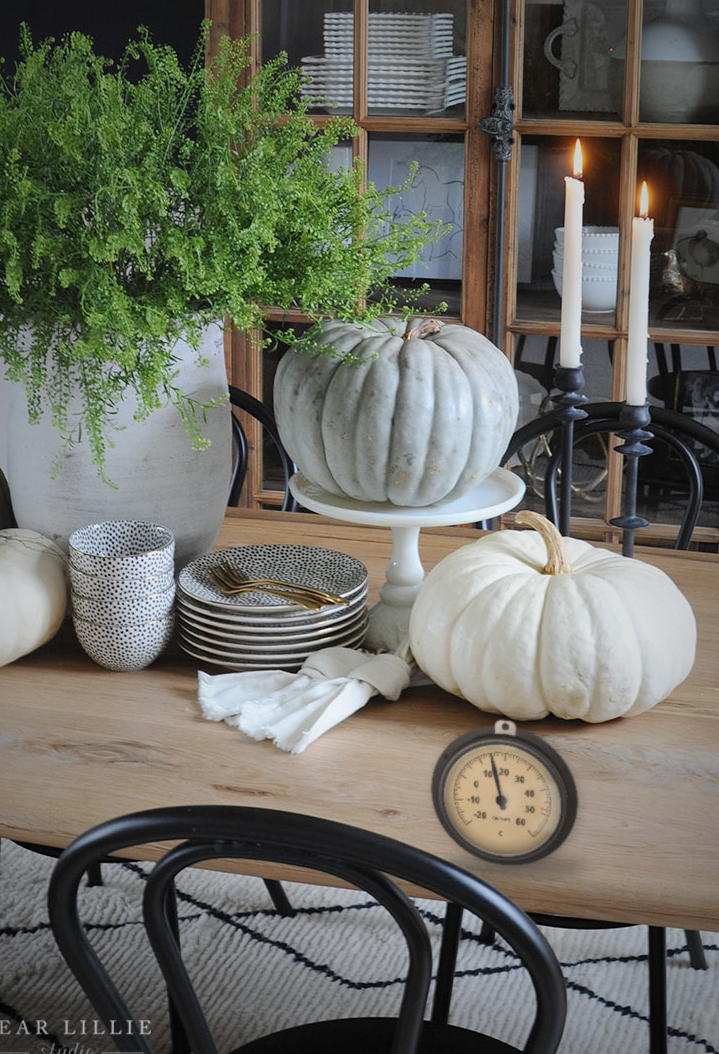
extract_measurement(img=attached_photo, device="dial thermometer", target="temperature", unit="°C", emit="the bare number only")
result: 15
